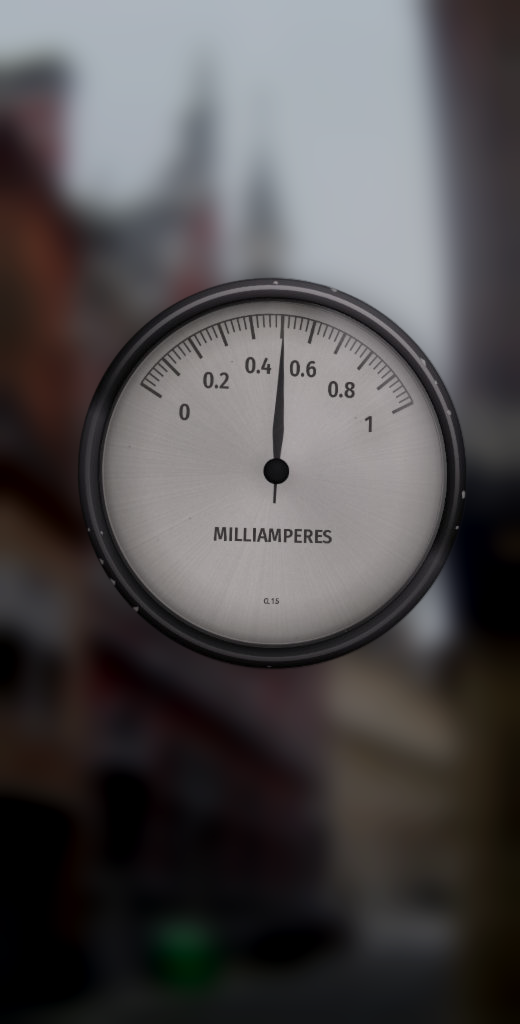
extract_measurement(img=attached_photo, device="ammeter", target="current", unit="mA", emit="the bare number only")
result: 0.5
